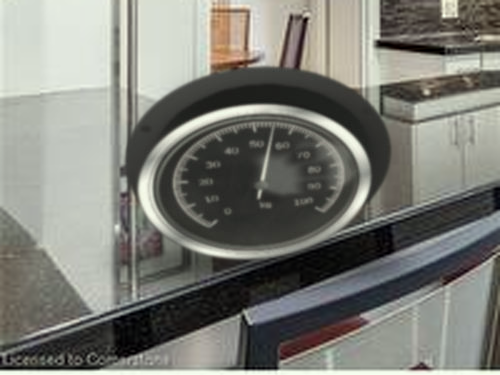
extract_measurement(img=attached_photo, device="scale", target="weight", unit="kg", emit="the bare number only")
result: 55
